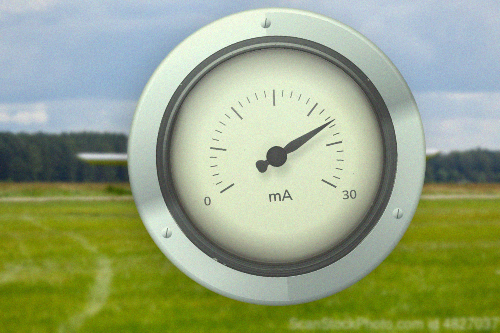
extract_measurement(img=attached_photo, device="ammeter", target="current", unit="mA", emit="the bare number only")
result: 22.5
